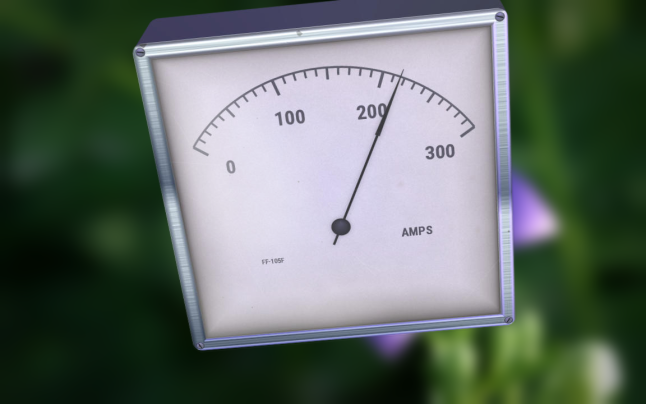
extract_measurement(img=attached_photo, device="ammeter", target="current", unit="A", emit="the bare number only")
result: 215
